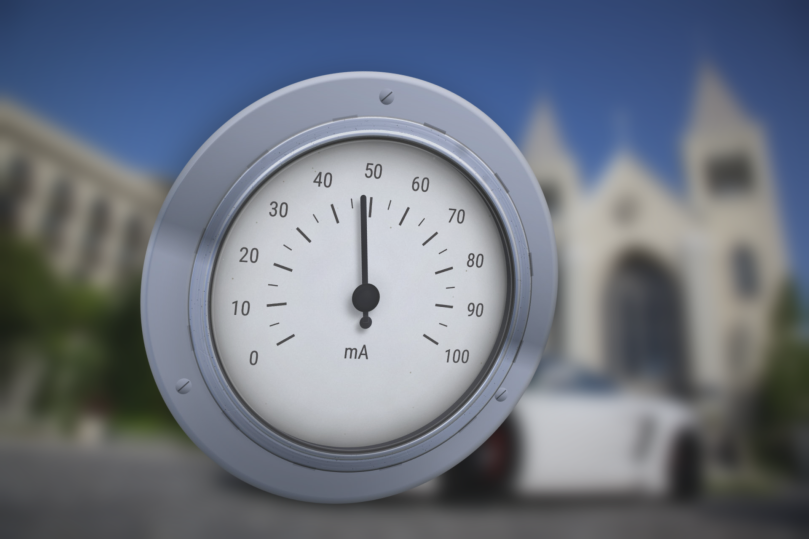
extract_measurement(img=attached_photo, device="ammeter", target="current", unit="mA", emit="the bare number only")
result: 47.5
